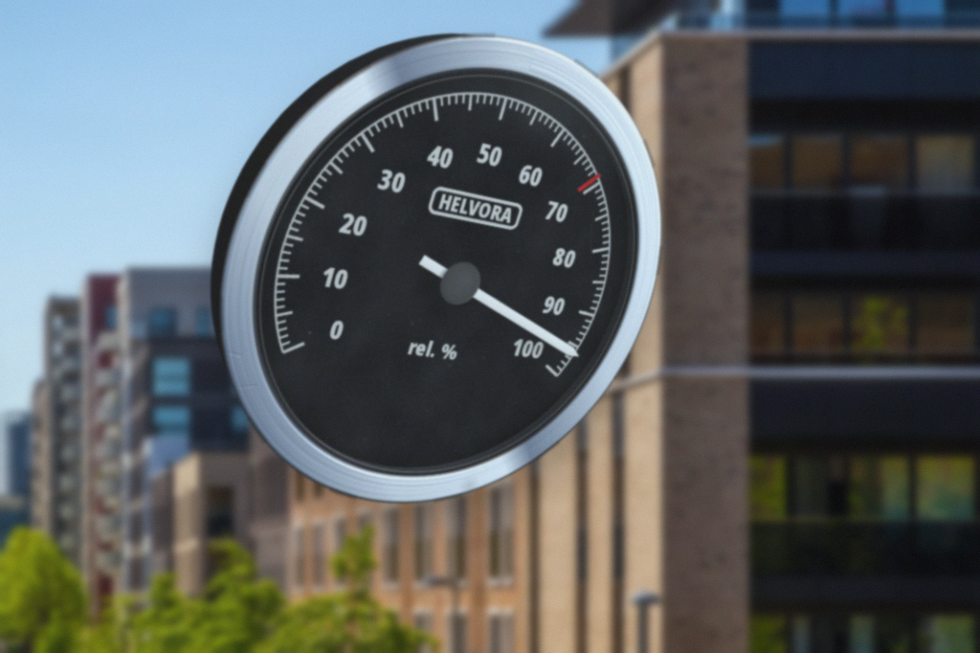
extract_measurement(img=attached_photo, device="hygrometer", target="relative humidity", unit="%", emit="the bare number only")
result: 96
